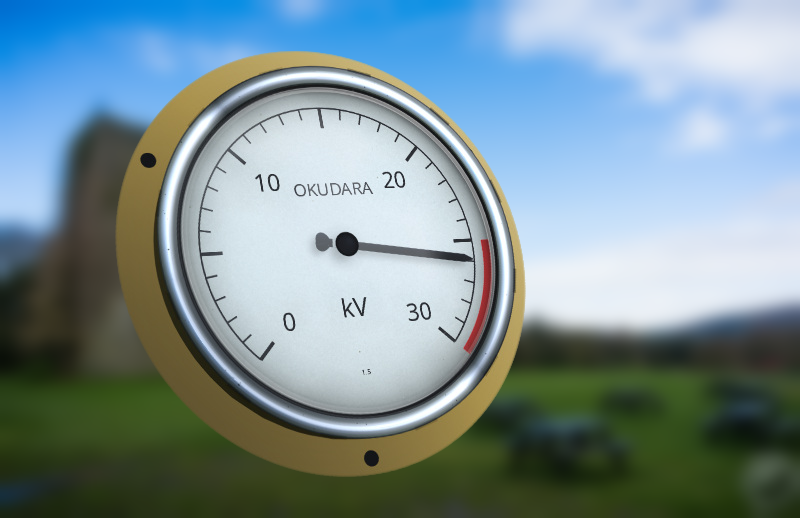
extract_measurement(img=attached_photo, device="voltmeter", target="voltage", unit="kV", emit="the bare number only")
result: 26
